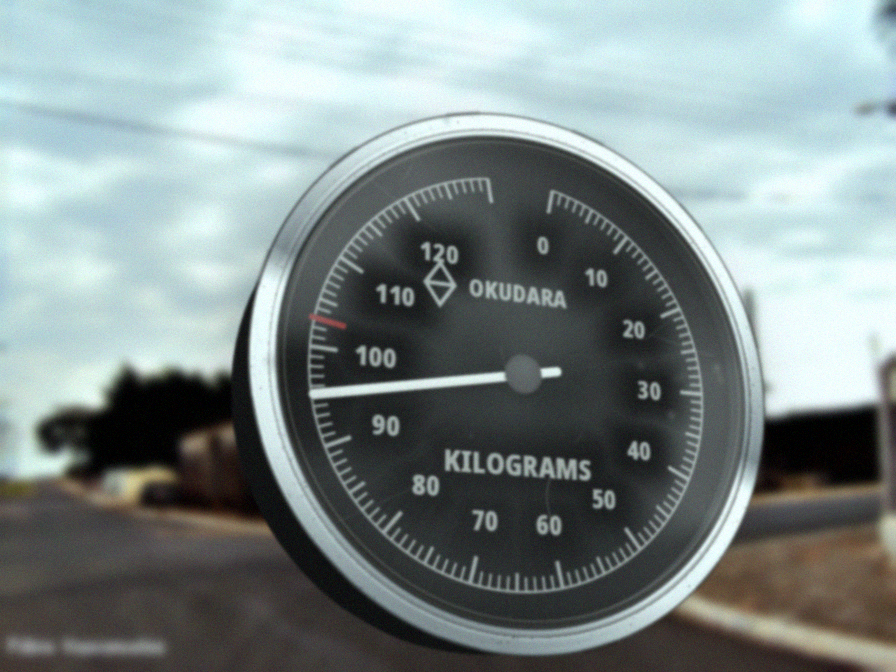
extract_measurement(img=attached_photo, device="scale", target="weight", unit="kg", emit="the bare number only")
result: 95
